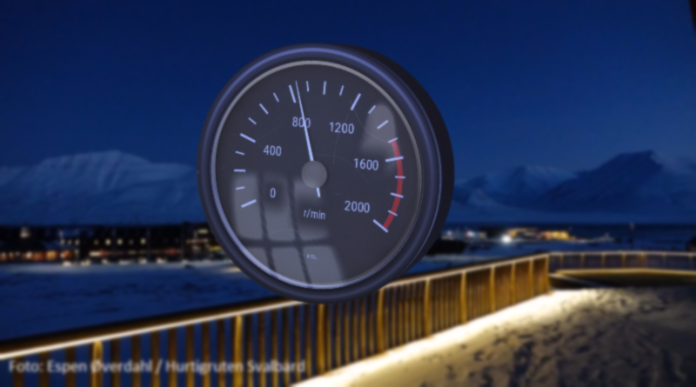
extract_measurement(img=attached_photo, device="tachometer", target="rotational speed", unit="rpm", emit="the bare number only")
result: 850
